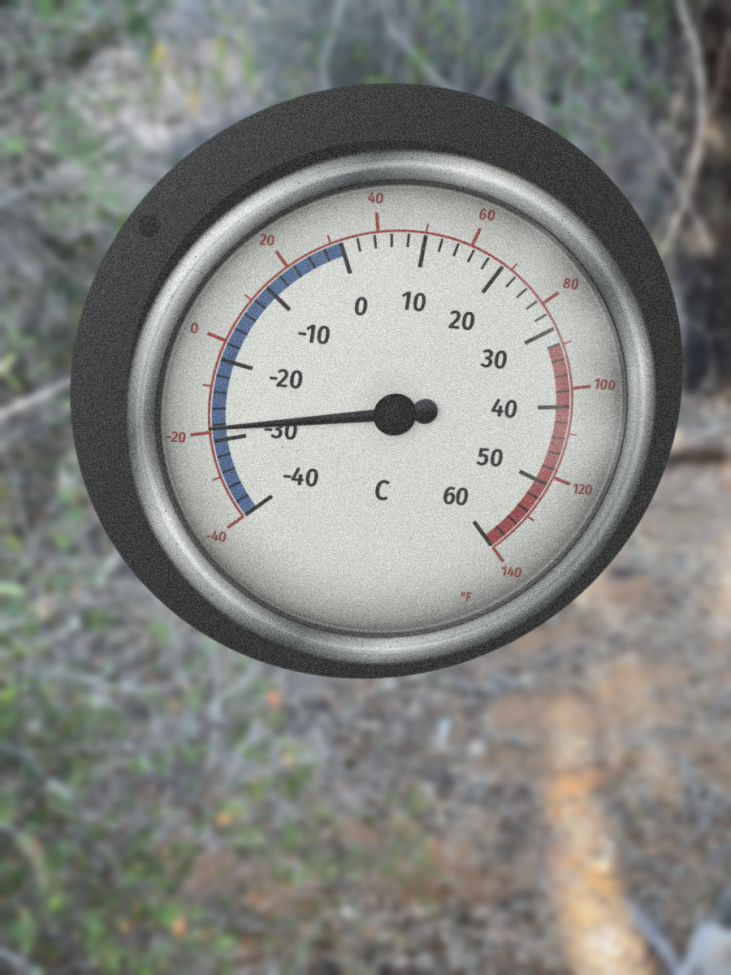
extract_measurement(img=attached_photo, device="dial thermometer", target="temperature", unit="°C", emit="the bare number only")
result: -28
